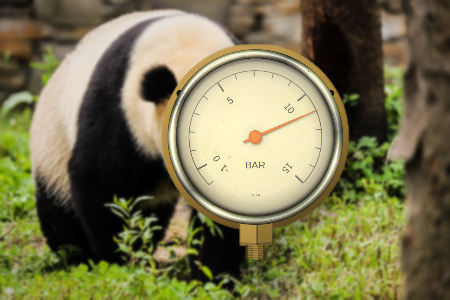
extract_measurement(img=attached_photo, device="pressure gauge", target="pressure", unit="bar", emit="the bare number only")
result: 11
